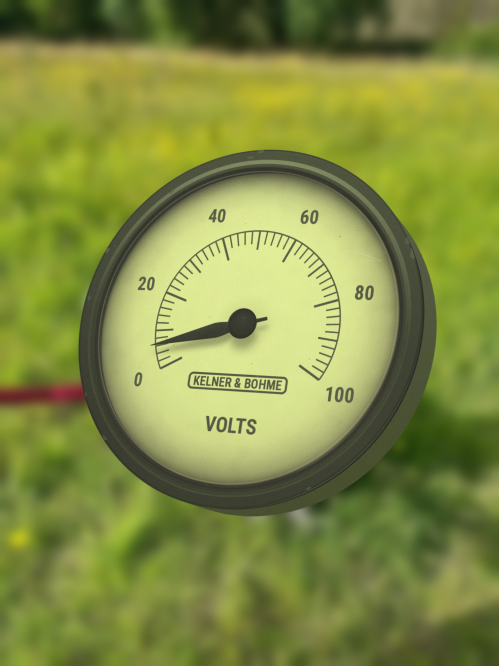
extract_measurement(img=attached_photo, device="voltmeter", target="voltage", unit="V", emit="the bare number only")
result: 6
